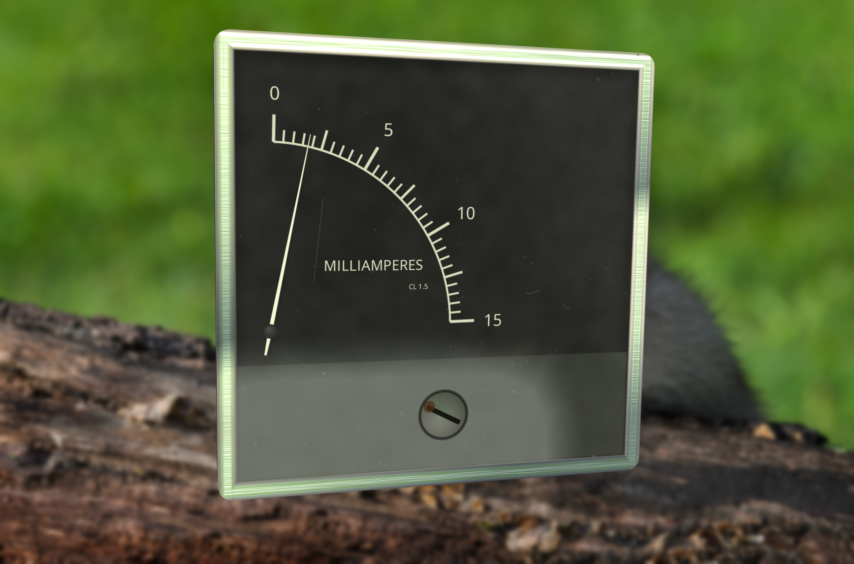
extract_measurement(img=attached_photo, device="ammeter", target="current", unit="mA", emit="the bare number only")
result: 1.75
